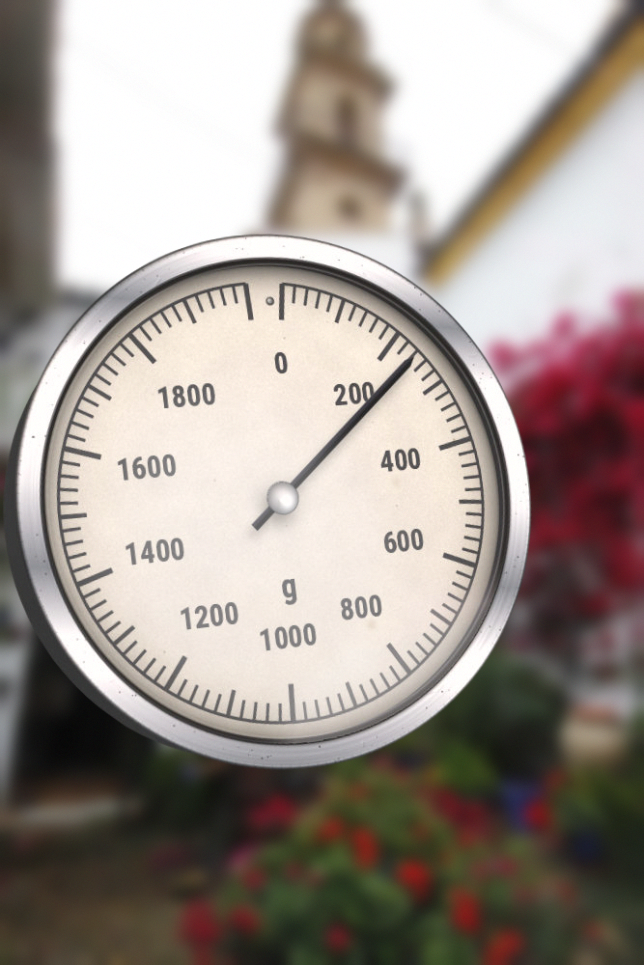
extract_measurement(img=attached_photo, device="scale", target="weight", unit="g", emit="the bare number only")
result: 240
